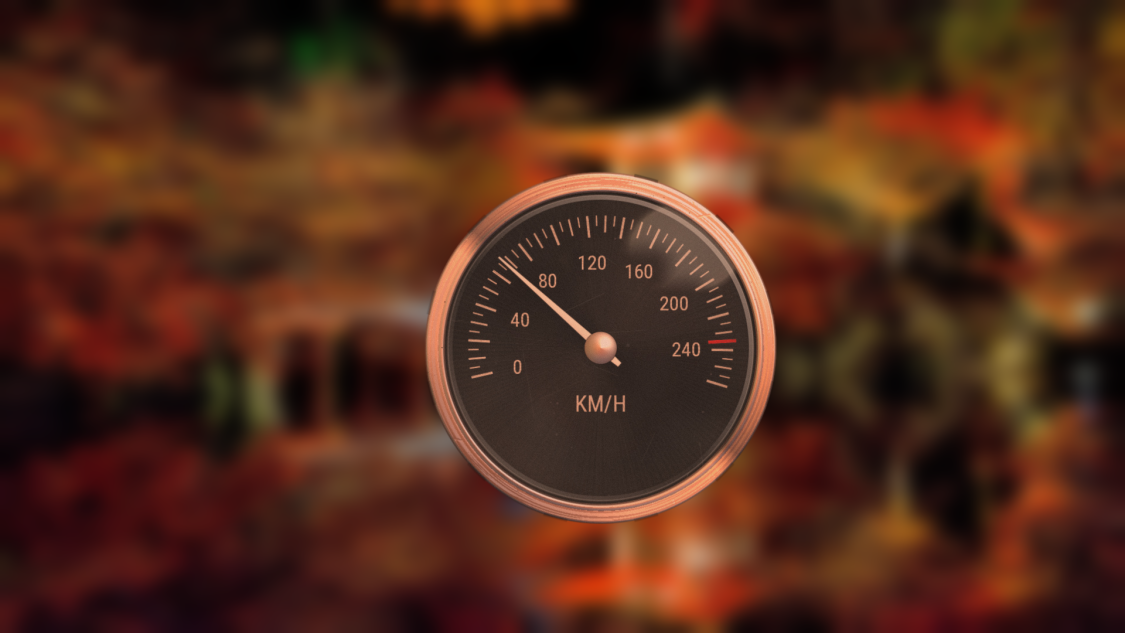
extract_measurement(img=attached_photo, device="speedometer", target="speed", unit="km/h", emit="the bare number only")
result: 67.5
